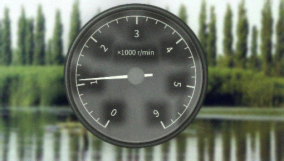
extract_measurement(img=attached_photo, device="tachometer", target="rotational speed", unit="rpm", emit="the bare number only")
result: 1100
